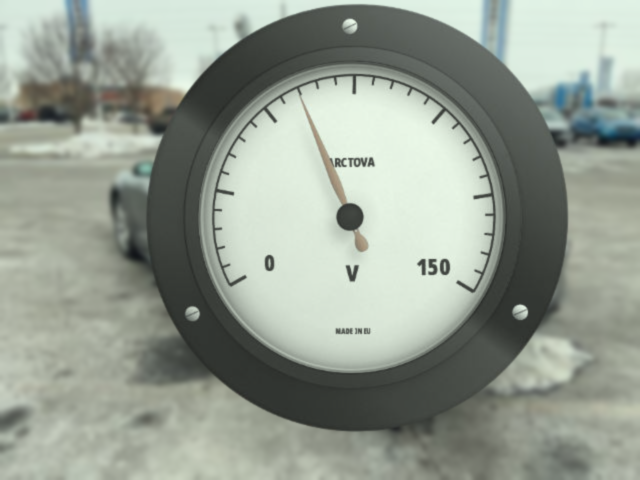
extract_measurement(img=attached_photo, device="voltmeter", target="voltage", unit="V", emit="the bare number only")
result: 60
